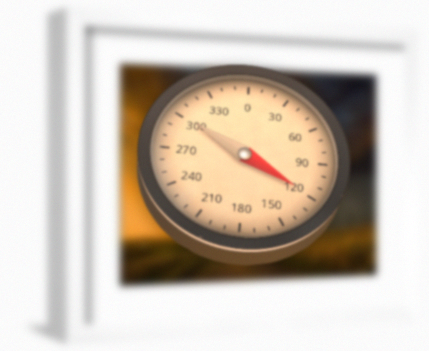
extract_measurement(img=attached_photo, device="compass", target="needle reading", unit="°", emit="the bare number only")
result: 120
